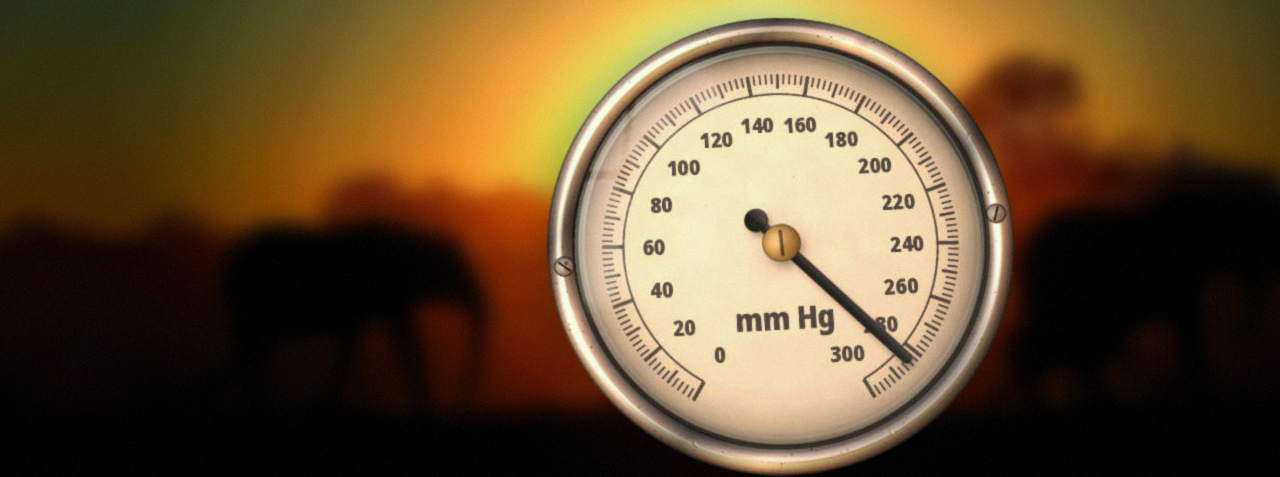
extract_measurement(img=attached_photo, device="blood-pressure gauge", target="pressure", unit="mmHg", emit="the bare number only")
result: 284
